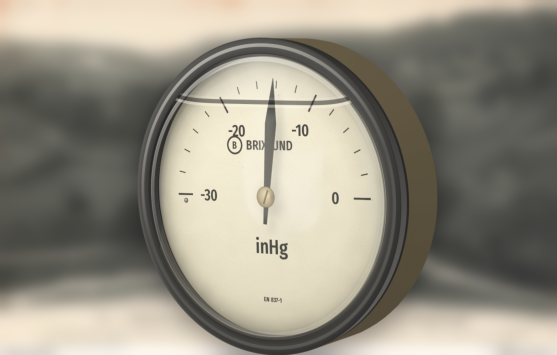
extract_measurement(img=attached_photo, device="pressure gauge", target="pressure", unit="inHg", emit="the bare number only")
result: -14
